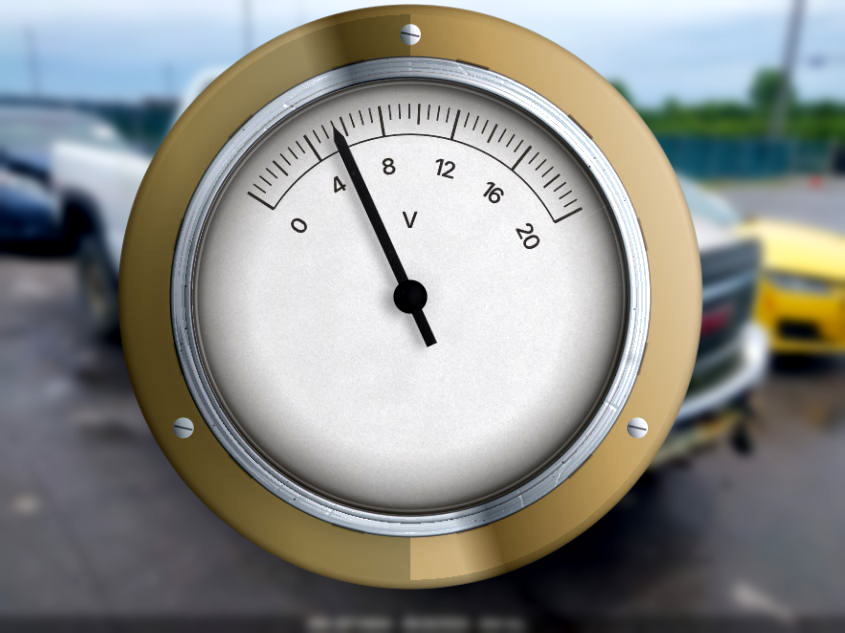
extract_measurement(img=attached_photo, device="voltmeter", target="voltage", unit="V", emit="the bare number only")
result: 5.5
